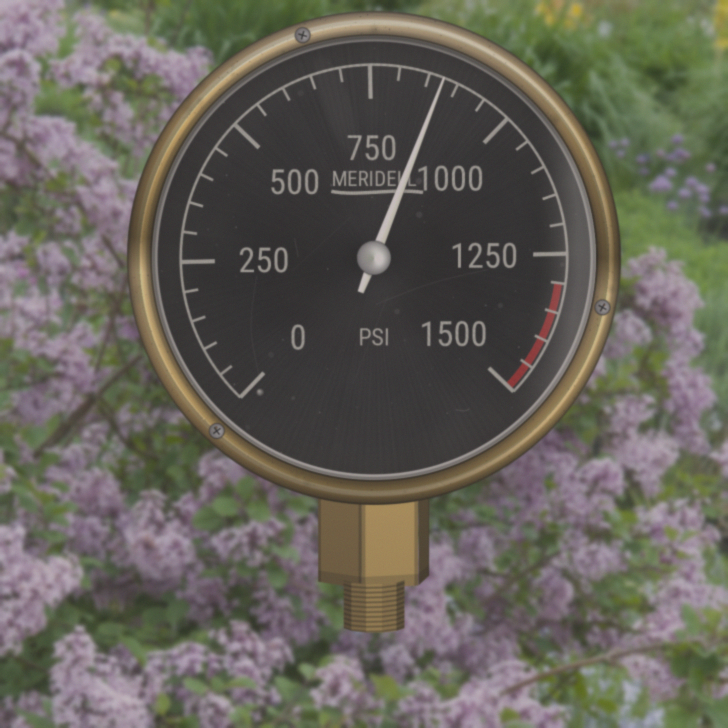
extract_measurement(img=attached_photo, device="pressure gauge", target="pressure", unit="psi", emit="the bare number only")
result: 875
